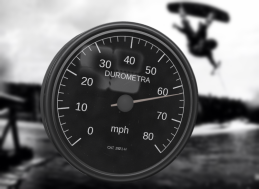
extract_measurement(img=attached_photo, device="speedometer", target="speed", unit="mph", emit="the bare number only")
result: 62
